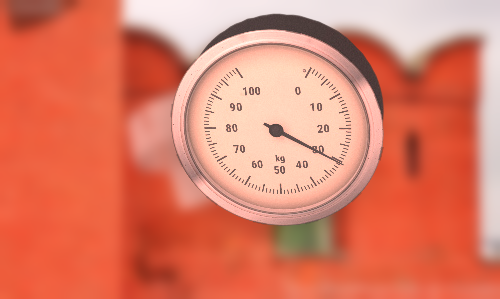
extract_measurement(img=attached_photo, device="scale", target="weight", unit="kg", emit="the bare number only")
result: 30
